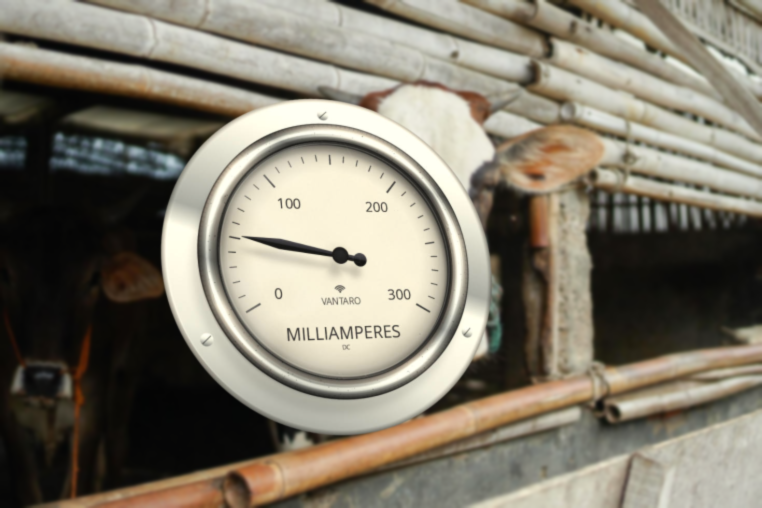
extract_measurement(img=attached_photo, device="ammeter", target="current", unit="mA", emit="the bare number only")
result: 50
